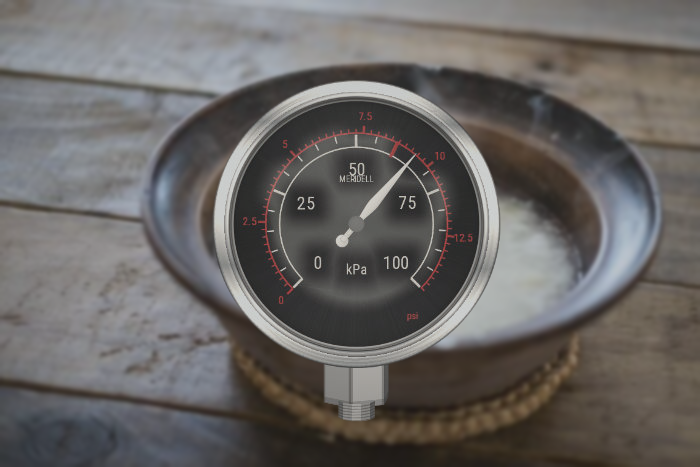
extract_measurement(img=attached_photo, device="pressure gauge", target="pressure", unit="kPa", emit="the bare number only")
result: 65
